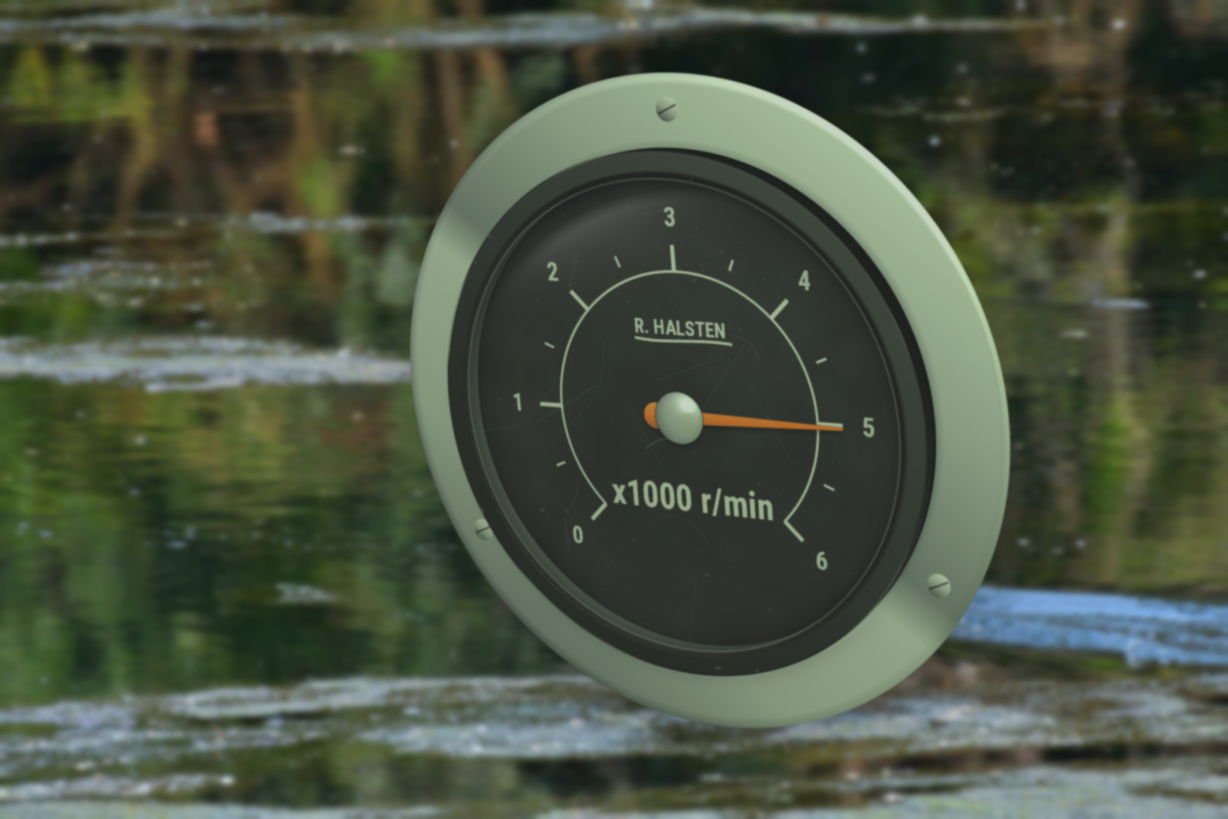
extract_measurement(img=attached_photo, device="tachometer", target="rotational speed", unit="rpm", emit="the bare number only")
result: 5000
